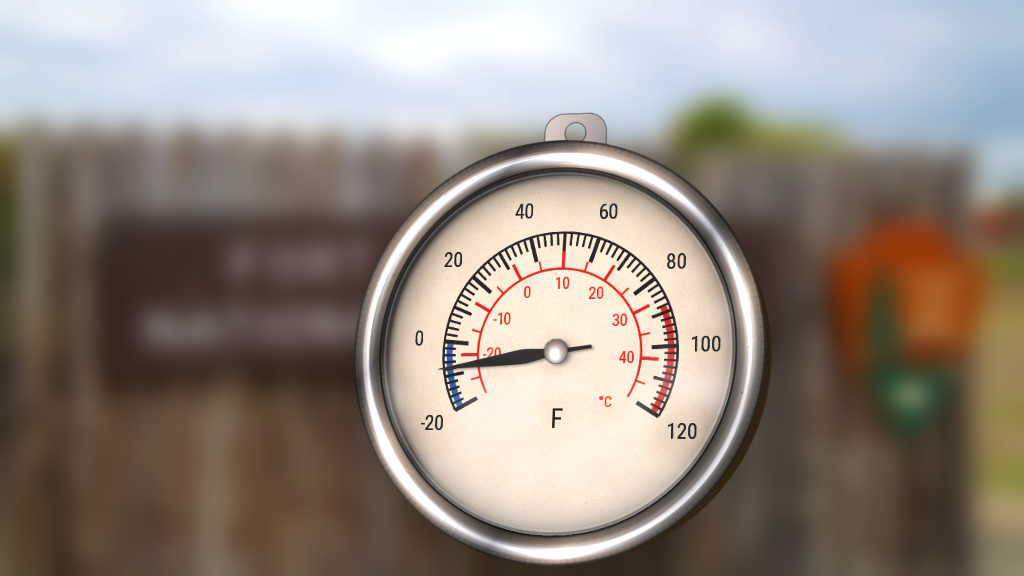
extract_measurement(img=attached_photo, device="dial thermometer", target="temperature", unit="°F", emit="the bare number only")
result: -8
